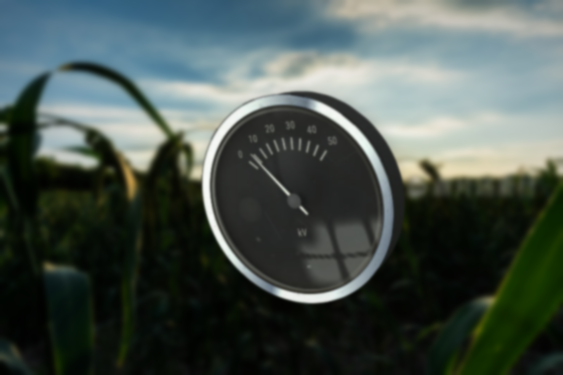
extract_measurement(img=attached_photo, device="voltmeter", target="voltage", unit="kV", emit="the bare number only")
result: 5
